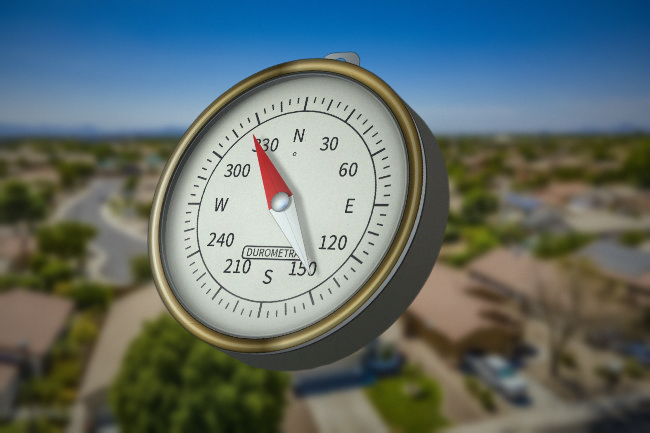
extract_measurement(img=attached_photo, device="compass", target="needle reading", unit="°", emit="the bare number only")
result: 325
